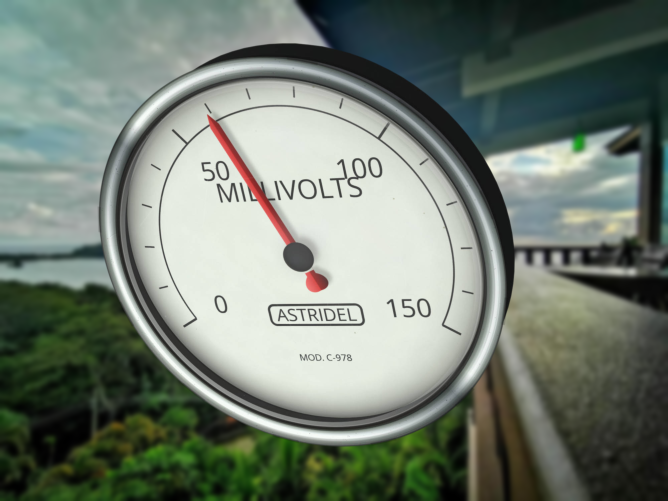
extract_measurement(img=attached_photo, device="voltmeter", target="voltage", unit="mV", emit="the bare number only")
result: 60
